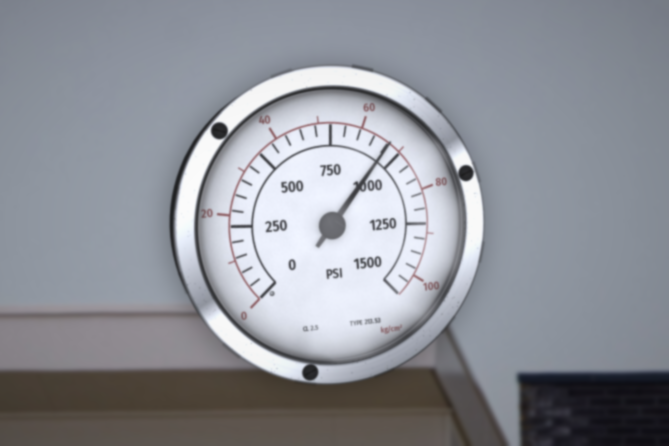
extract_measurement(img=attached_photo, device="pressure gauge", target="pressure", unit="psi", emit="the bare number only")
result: 950
